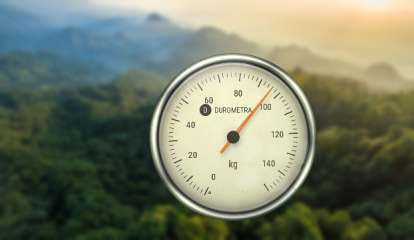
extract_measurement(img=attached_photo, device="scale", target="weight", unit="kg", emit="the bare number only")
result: 96
